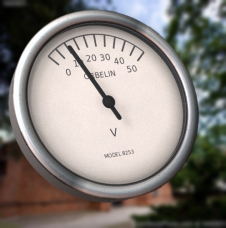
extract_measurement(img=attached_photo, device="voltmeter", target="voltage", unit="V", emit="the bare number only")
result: 10
